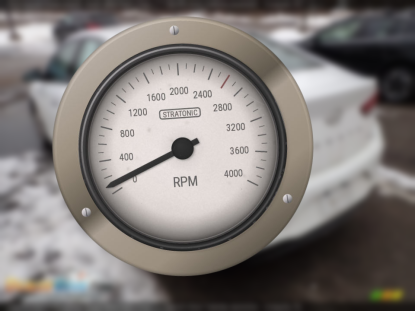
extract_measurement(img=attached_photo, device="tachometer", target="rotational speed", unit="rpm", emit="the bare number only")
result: 100
